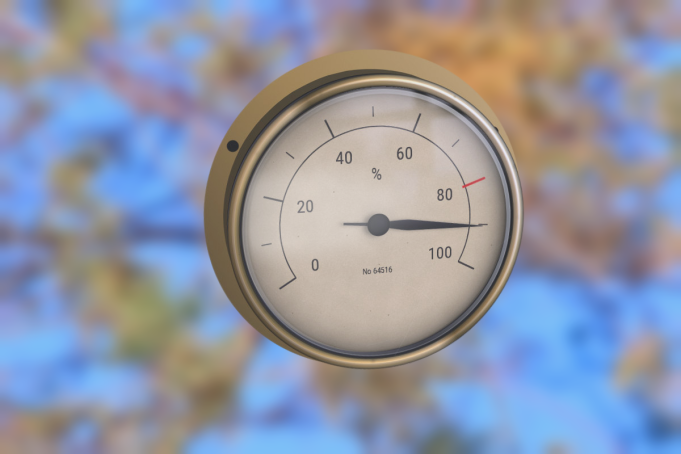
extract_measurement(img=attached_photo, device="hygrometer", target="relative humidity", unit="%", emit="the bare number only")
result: 90
